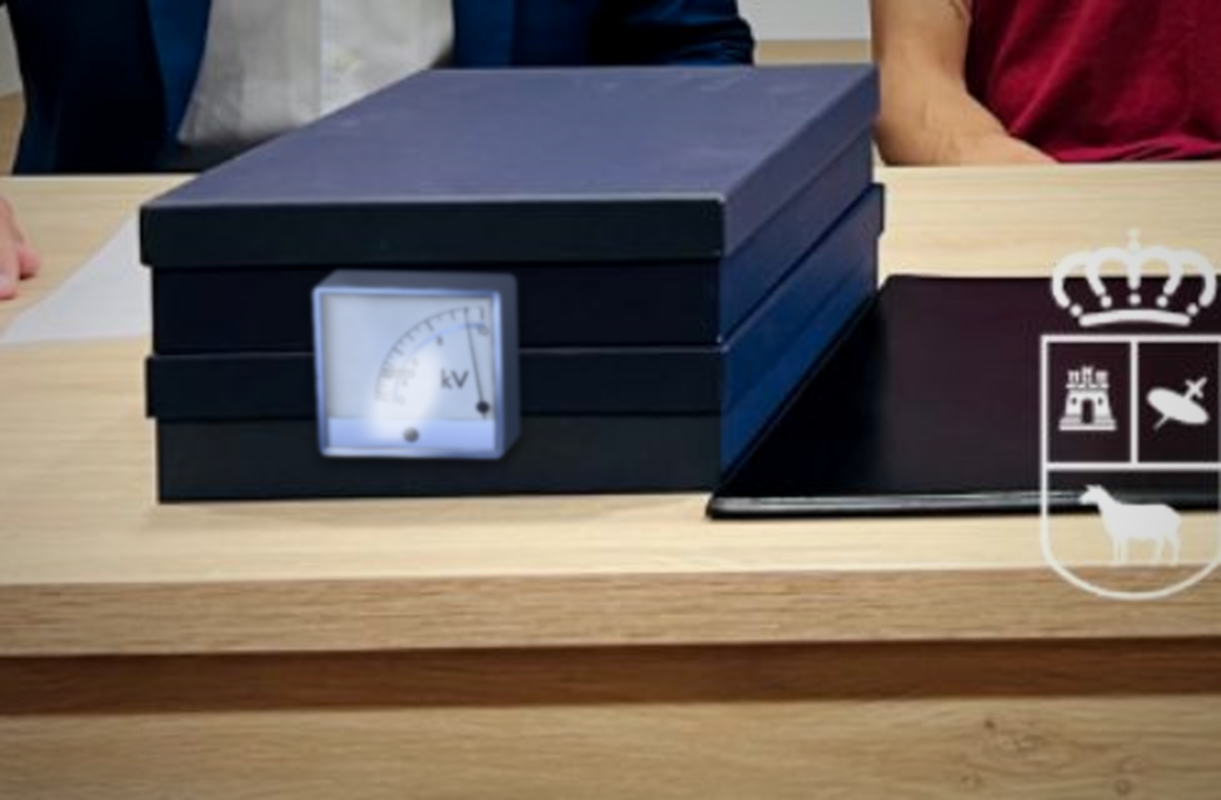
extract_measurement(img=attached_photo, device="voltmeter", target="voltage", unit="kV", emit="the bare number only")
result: 9.5
